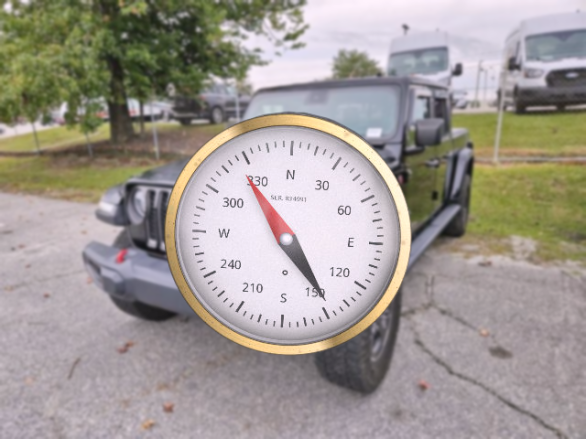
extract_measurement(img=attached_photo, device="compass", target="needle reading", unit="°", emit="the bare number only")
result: 325
